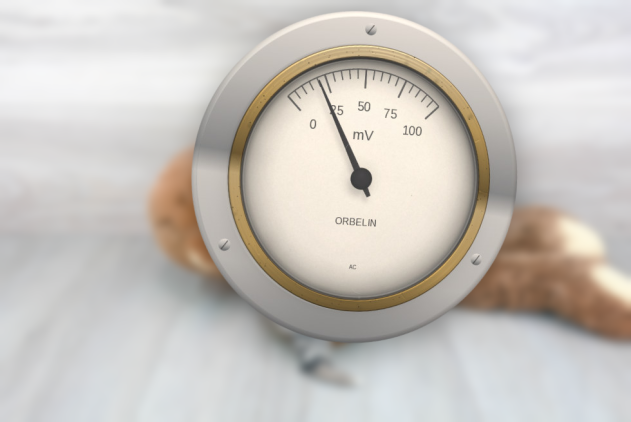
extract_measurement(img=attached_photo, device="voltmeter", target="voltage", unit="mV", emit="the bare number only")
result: 20
